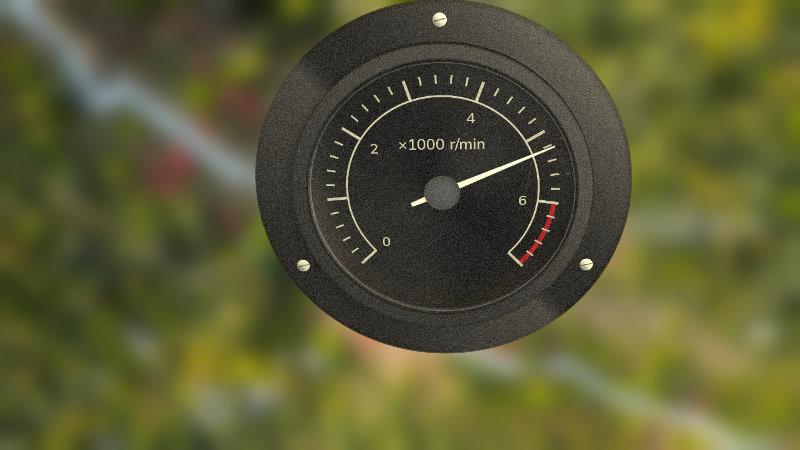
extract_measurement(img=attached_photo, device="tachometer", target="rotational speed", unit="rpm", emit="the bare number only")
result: 5200
